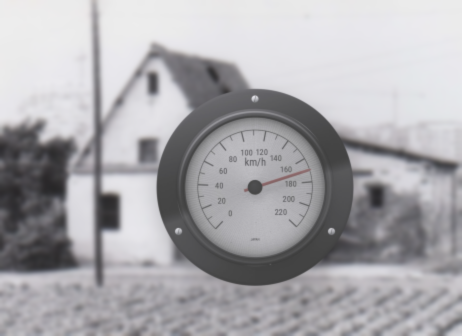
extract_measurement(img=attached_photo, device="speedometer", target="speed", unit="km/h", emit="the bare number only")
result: 170
